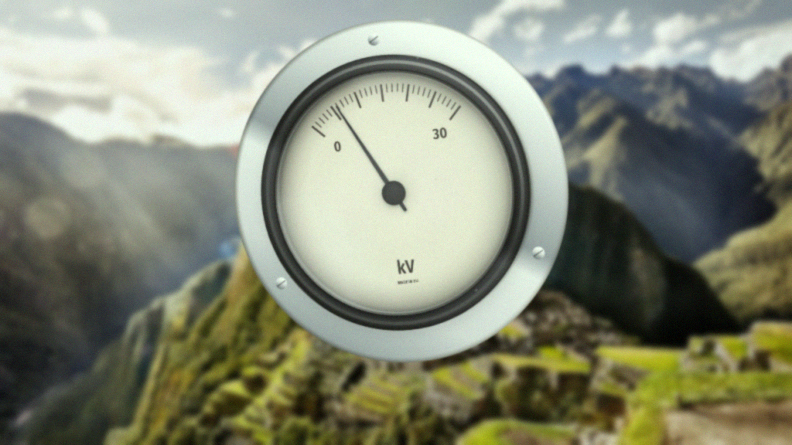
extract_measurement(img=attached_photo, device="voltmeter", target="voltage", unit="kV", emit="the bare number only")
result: 6
